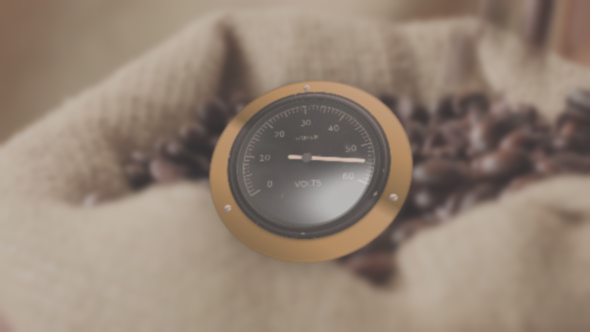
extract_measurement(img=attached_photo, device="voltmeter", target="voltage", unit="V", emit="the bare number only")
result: 55
